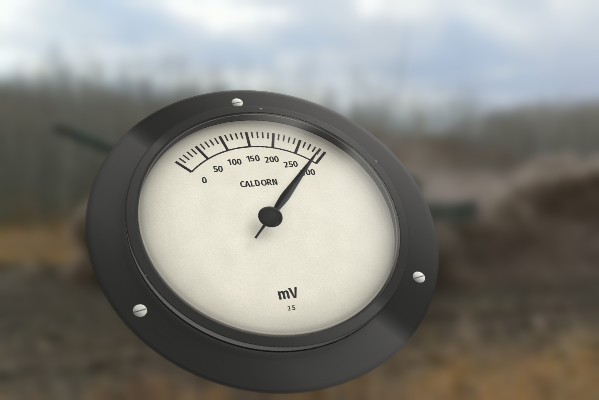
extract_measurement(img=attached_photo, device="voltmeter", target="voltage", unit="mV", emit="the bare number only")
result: 290
